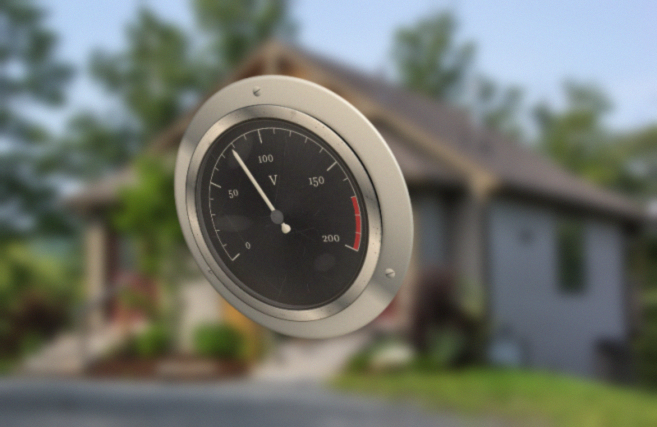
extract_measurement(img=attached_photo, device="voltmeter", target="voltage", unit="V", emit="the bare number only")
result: 80
